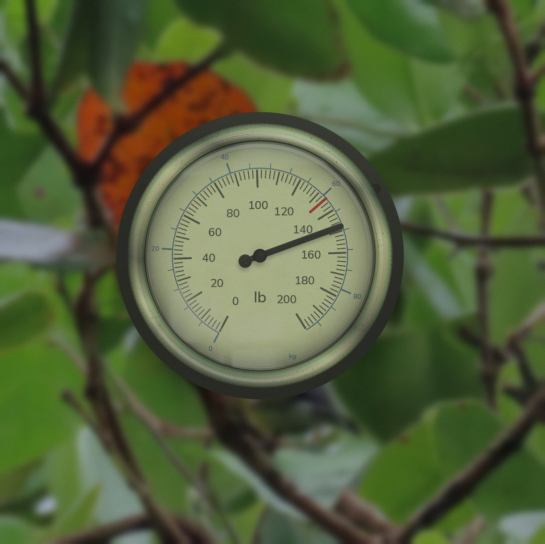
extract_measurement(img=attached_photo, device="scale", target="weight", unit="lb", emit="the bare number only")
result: 148
